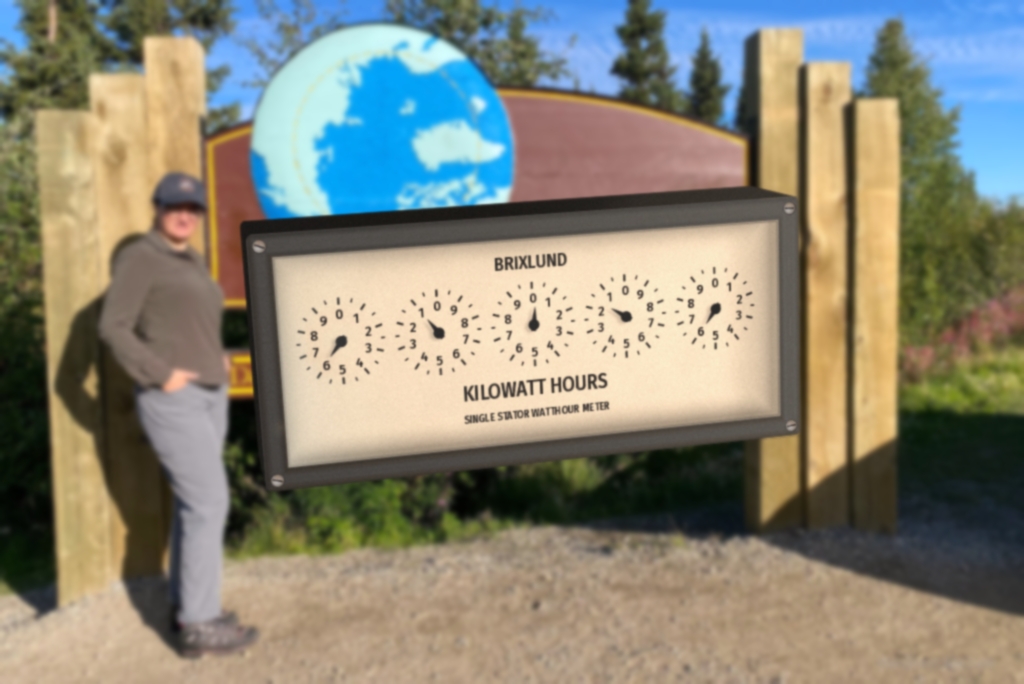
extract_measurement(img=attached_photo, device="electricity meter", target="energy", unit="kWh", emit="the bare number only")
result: 61016
